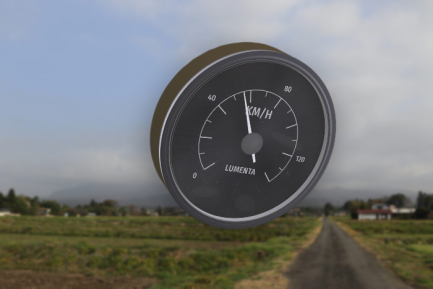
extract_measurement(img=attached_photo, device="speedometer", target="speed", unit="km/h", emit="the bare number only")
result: 55
